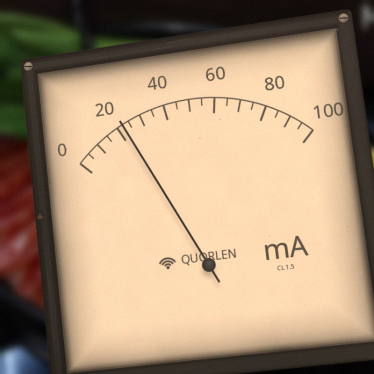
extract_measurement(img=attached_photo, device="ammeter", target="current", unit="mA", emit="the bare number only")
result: 22.5
